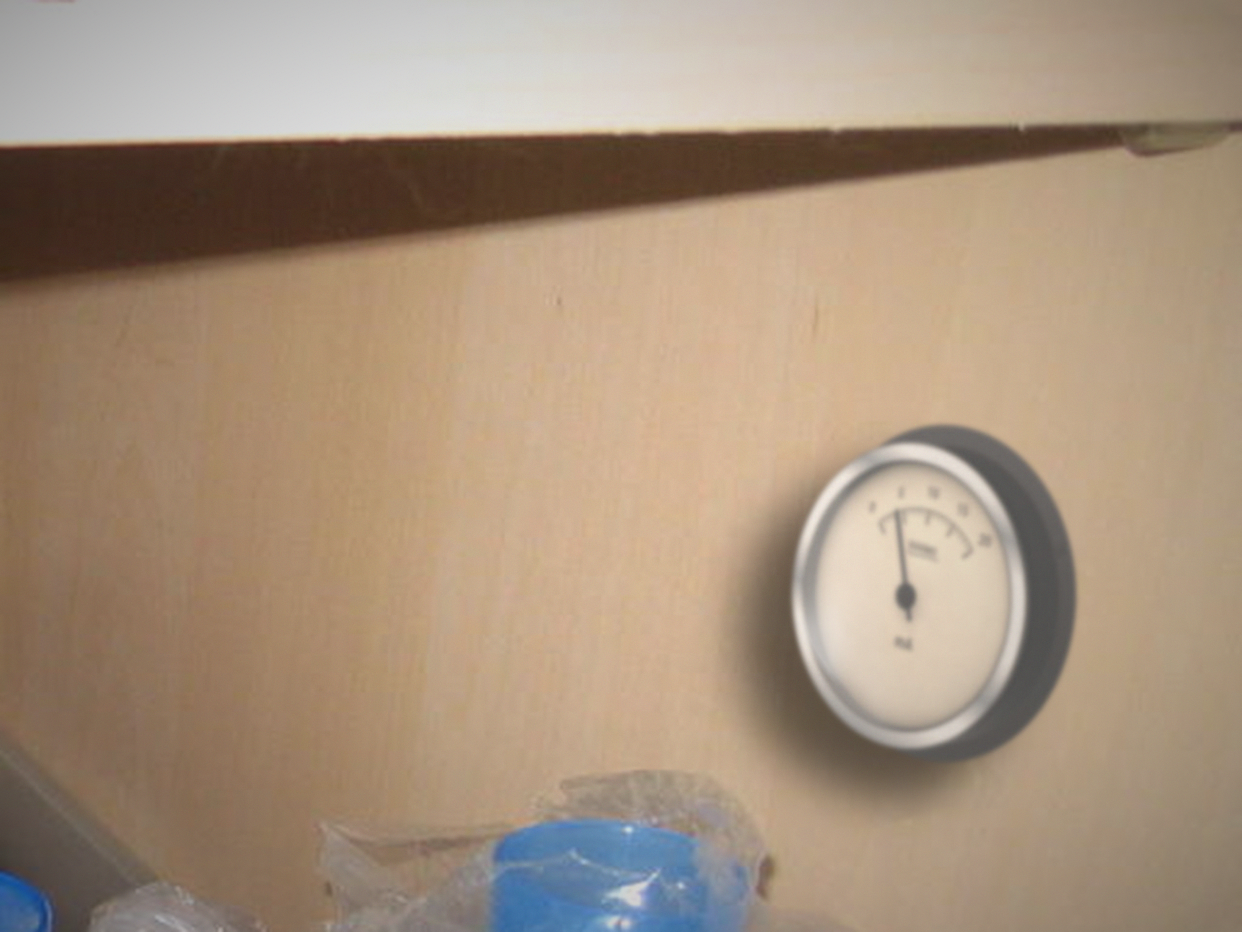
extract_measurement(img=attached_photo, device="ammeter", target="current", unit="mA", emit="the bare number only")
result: 5
